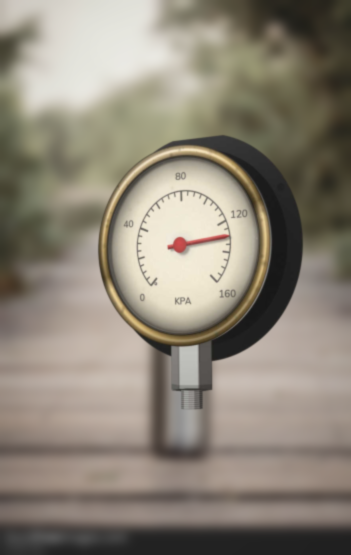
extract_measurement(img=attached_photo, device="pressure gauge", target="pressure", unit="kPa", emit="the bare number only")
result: 130
